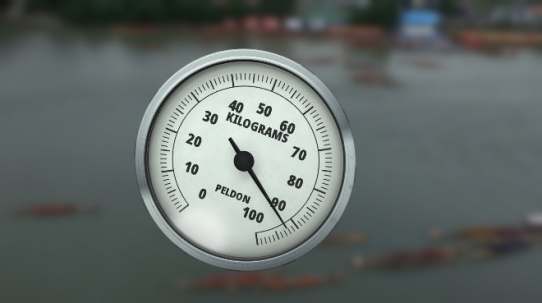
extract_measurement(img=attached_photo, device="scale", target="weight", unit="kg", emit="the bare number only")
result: 92
